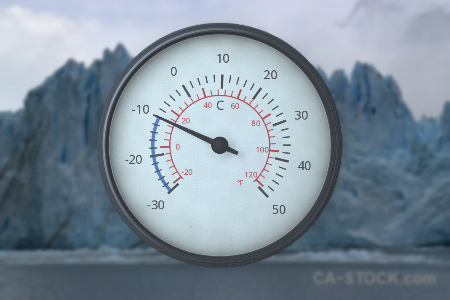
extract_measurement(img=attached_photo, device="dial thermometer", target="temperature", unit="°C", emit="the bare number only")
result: -10
